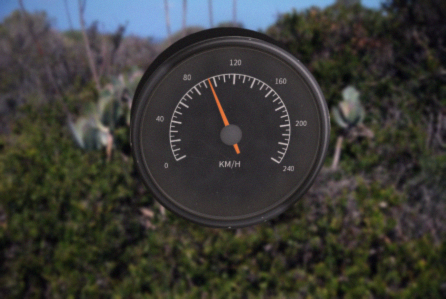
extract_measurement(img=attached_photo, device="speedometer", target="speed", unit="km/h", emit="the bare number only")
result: 95
